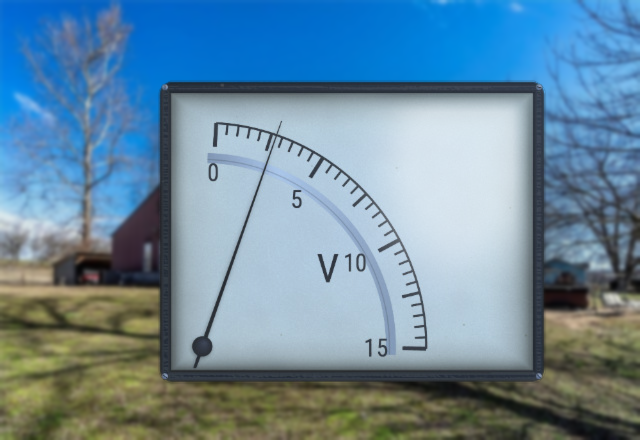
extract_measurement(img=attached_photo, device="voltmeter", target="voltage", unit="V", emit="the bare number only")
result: 2.75
